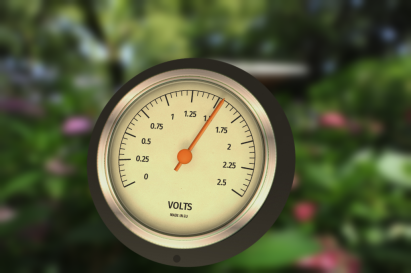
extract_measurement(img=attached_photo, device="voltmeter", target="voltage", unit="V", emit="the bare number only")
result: 1.55
